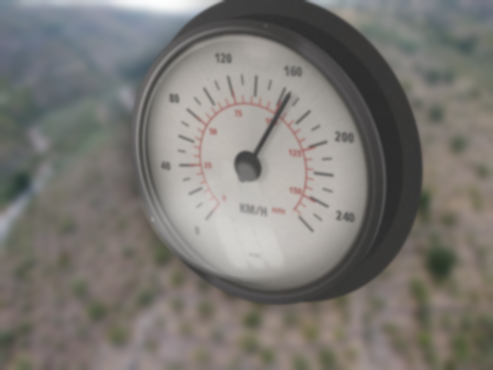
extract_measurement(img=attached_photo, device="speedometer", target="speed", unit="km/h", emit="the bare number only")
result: 165
